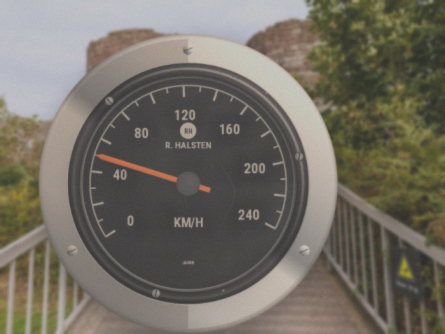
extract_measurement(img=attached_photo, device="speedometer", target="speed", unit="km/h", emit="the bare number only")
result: 50
